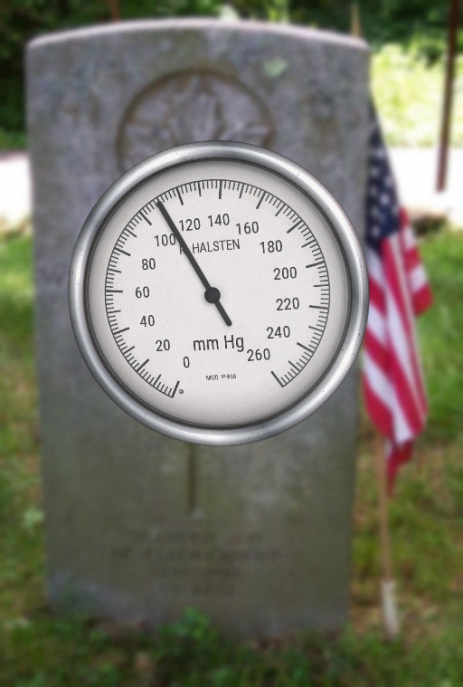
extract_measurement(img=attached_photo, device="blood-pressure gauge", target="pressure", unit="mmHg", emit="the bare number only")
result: 110
